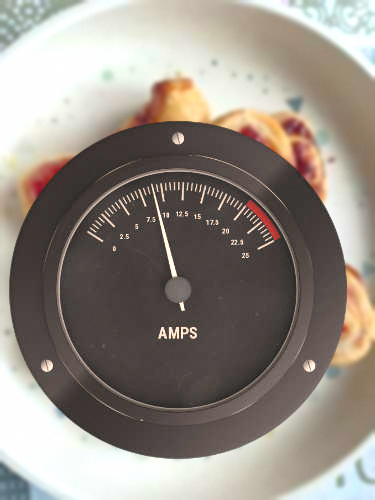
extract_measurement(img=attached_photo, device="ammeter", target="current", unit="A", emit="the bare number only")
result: 9
